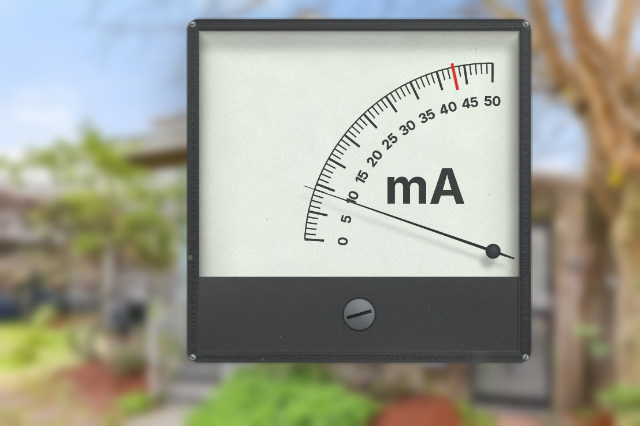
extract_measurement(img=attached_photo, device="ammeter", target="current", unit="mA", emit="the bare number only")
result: 9
